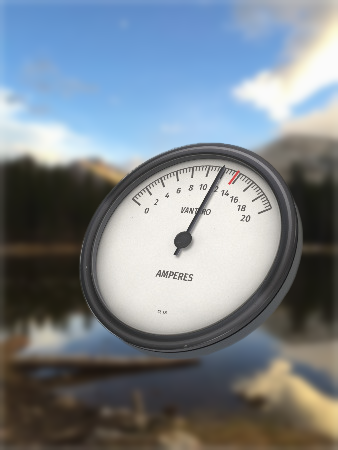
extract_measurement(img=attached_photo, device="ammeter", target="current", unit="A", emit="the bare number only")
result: 12
